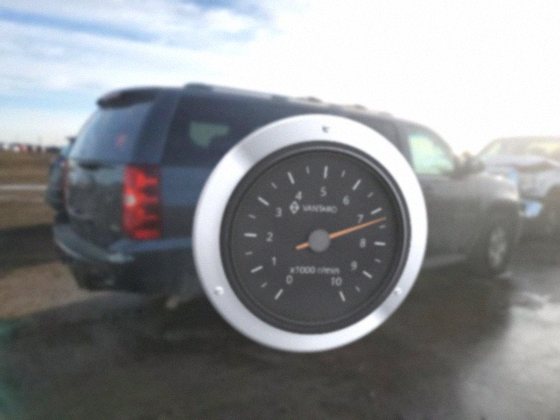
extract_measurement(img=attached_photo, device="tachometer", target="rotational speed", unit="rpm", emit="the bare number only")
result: 7250
